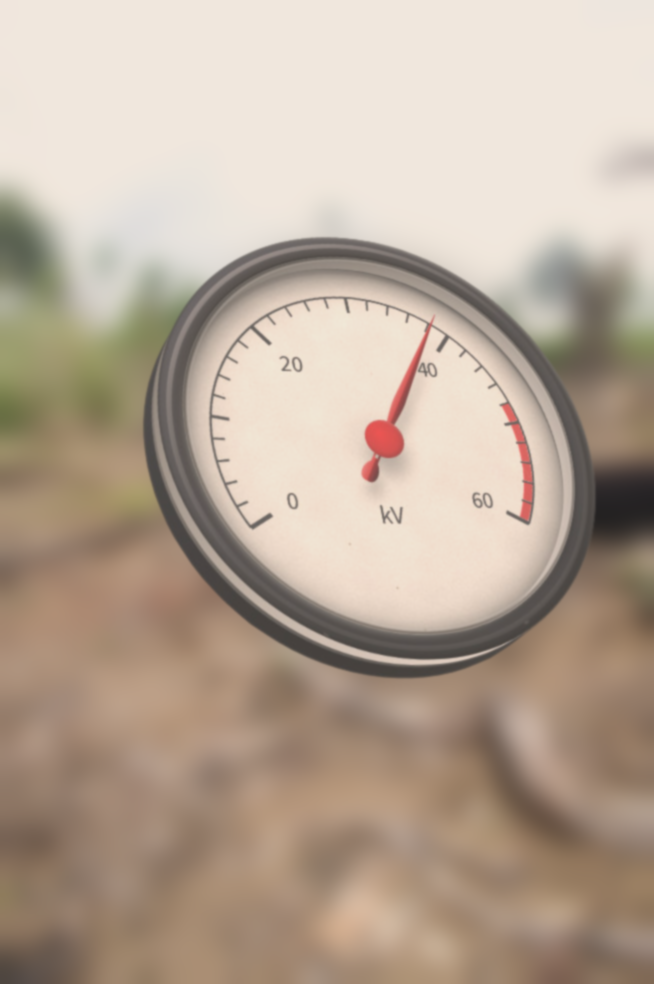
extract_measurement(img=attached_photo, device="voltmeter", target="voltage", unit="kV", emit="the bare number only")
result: 38
